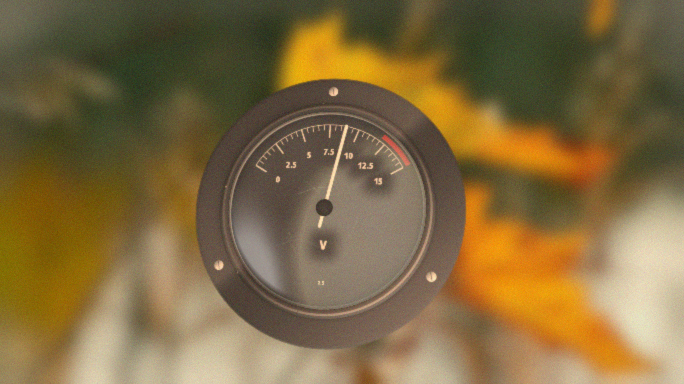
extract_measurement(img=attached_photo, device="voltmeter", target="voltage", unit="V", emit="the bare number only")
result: 9
